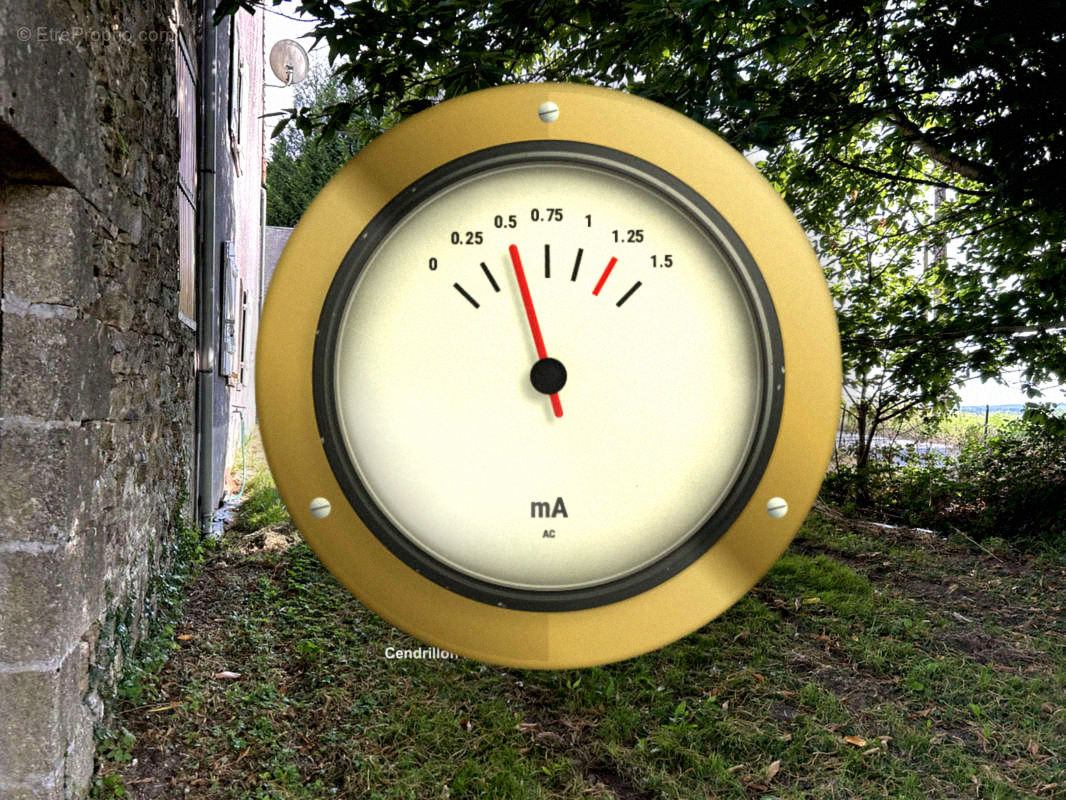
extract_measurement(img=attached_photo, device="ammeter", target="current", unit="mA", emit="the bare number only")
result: 0.5
